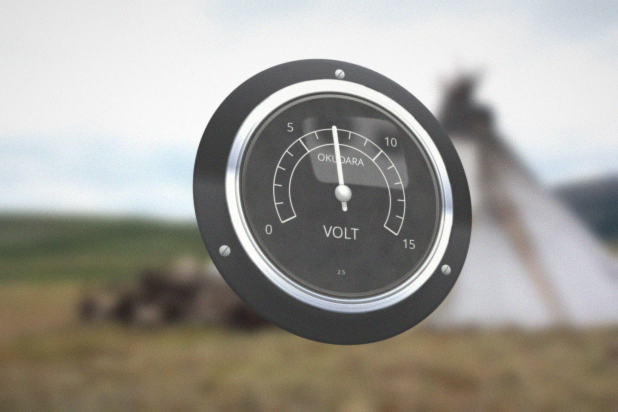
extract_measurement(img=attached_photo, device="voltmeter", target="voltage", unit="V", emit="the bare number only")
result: 7
